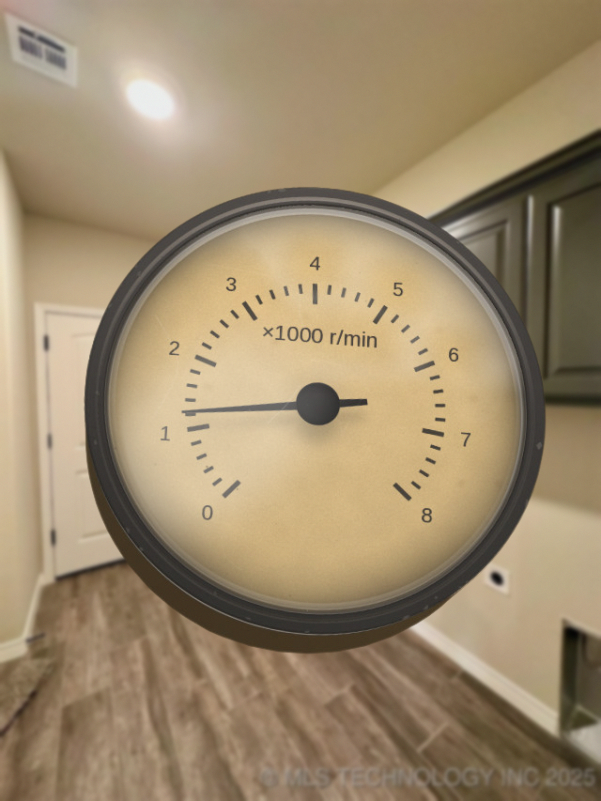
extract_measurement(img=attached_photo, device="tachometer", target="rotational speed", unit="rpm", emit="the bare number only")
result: 1200
